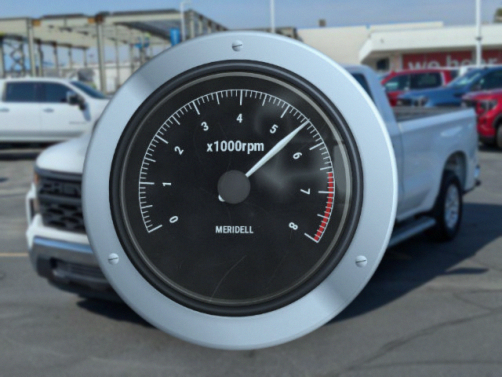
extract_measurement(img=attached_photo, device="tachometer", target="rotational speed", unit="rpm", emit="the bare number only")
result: 5500
